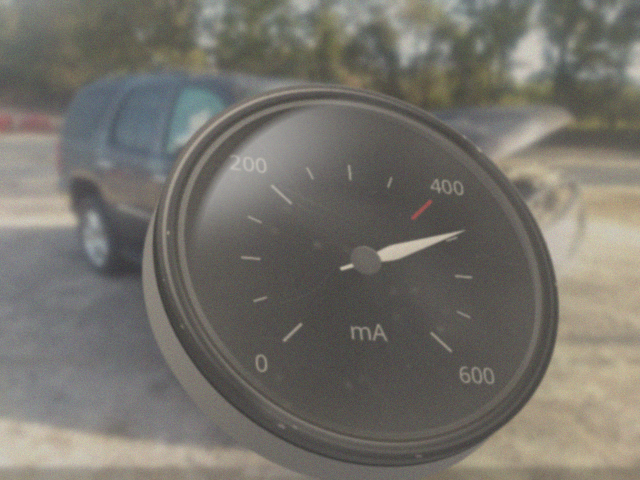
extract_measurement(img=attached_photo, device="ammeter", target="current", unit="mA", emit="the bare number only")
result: 450
